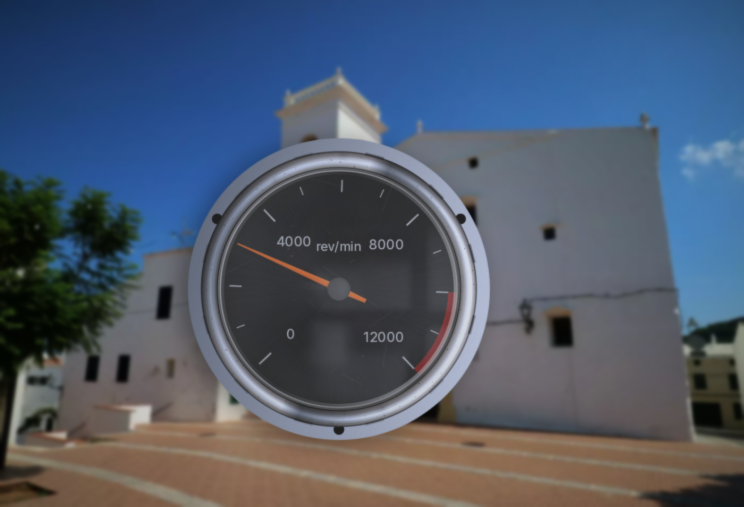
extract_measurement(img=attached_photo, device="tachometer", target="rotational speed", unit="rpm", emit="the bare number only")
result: 3000
